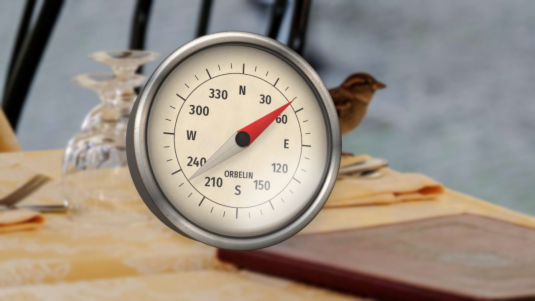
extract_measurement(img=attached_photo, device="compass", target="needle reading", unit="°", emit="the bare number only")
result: 50
